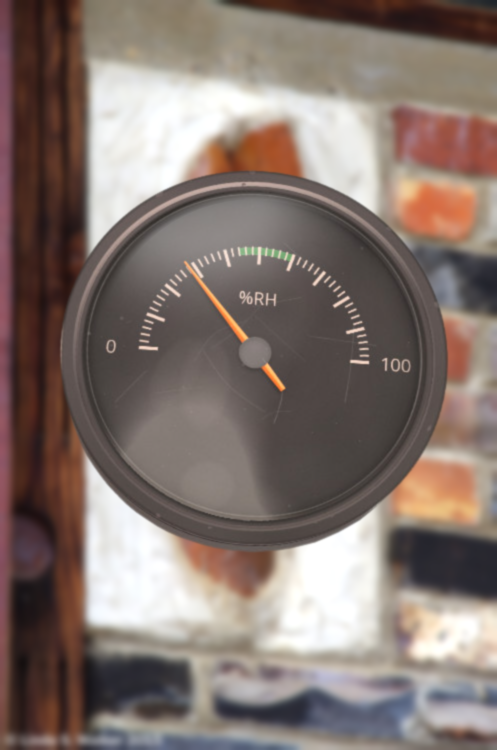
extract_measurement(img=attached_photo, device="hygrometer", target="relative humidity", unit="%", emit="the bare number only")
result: 28
